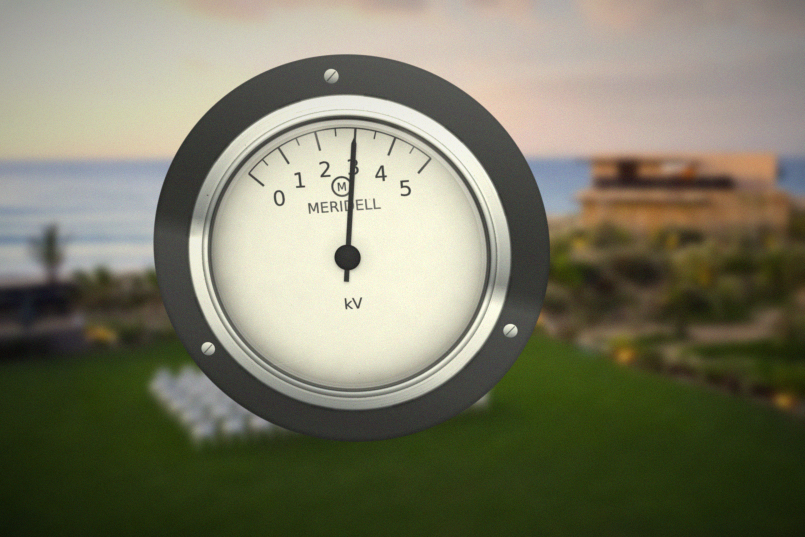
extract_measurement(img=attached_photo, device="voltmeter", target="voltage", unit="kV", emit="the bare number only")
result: 3
